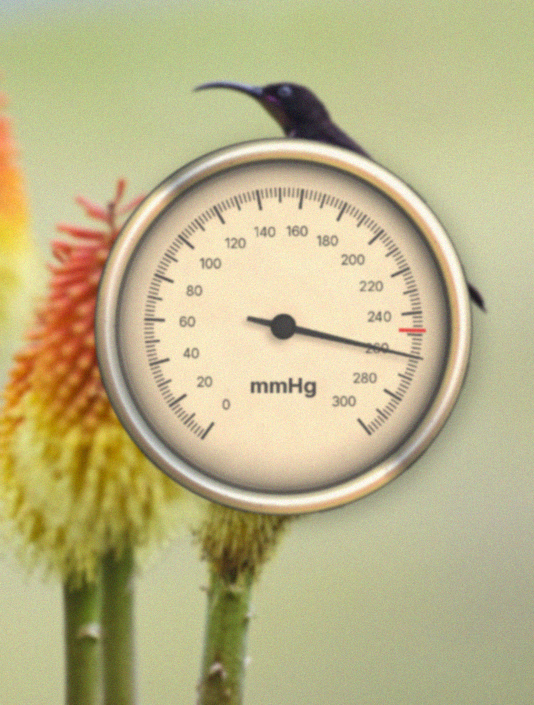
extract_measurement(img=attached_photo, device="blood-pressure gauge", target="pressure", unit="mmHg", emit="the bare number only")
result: 260
